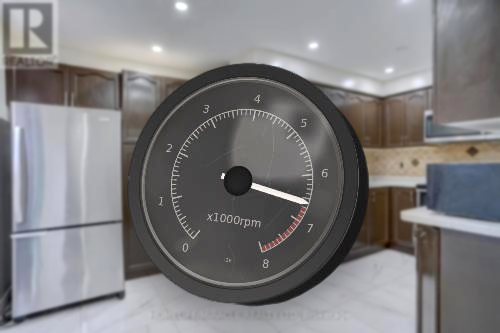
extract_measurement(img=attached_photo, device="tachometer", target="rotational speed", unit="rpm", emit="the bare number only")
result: 6600
